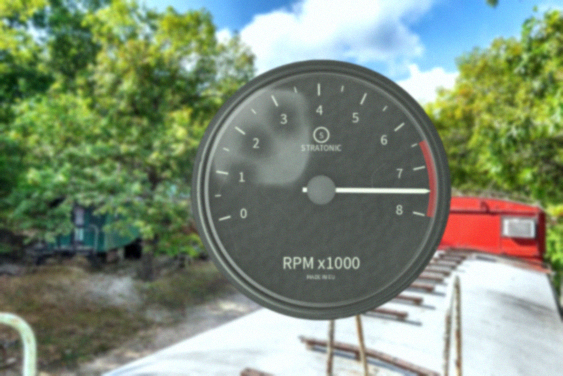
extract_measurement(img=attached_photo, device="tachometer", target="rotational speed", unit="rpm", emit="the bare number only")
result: 7500
